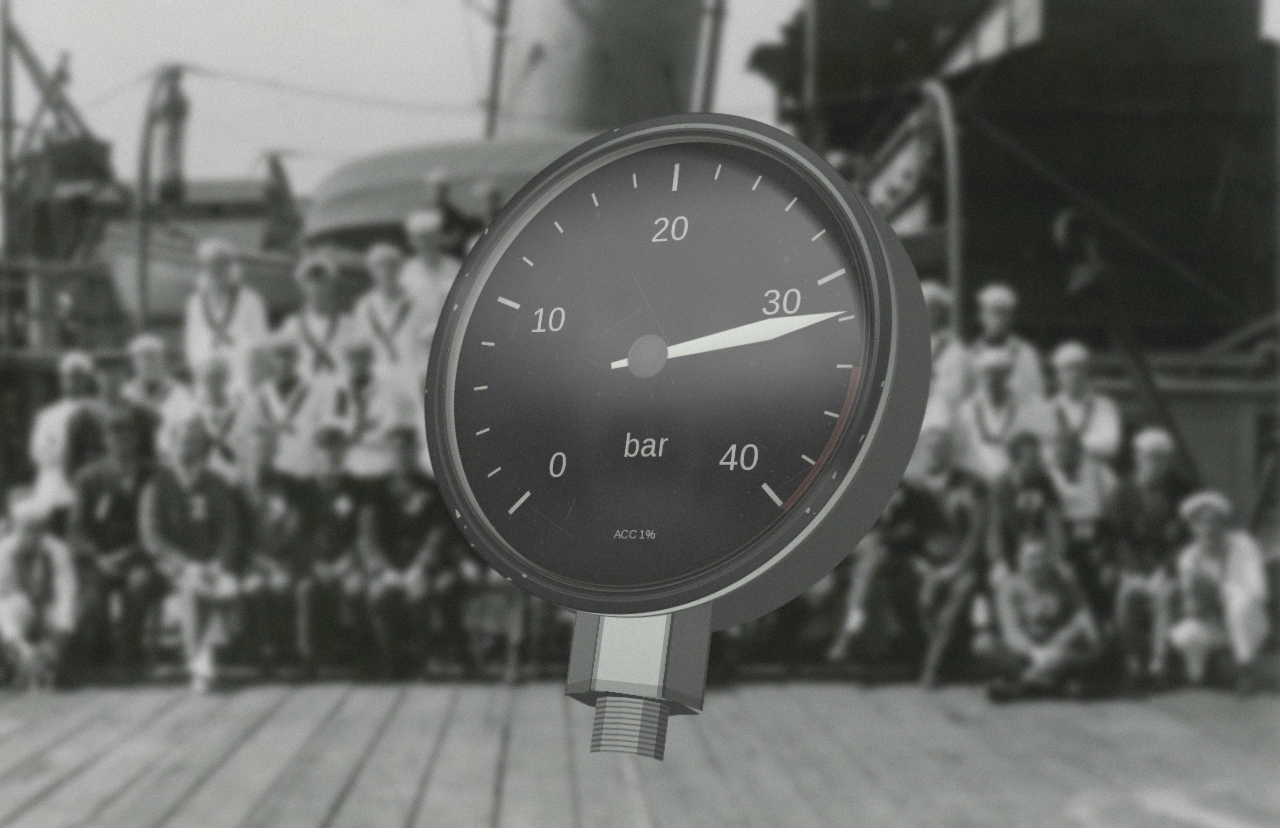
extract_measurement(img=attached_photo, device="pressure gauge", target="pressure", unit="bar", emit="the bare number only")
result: 32
